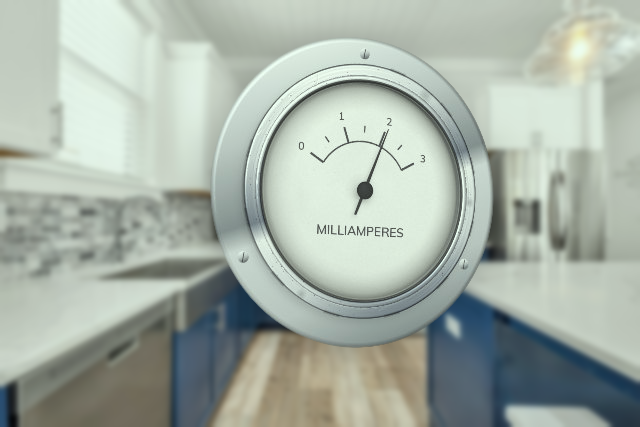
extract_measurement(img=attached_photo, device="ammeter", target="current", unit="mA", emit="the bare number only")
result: 2
